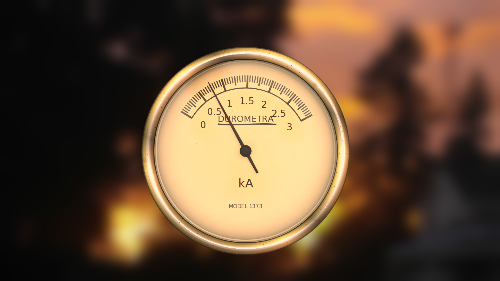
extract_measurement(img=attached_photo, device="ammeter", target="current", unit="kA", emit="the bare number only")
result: 0.75
